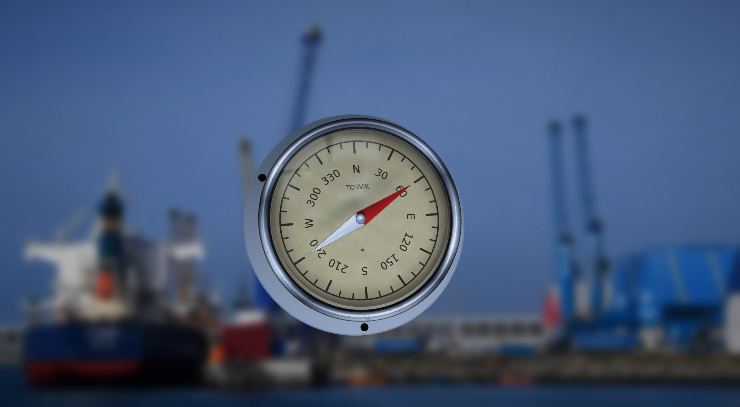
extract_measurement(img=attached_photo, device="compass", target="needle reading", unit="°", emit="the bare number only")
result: 60
